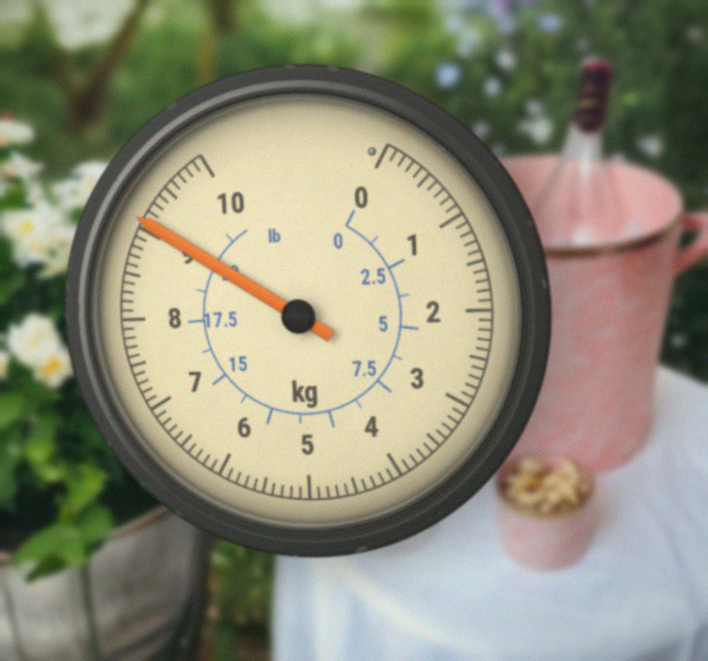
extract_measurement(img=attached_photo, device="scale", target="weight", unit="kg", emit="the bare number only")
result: 9.1
